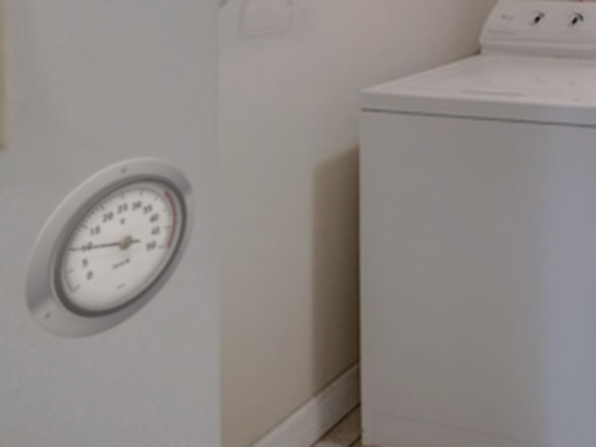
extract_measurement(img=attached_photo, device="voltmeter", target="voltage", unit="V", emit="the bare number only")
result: 10
